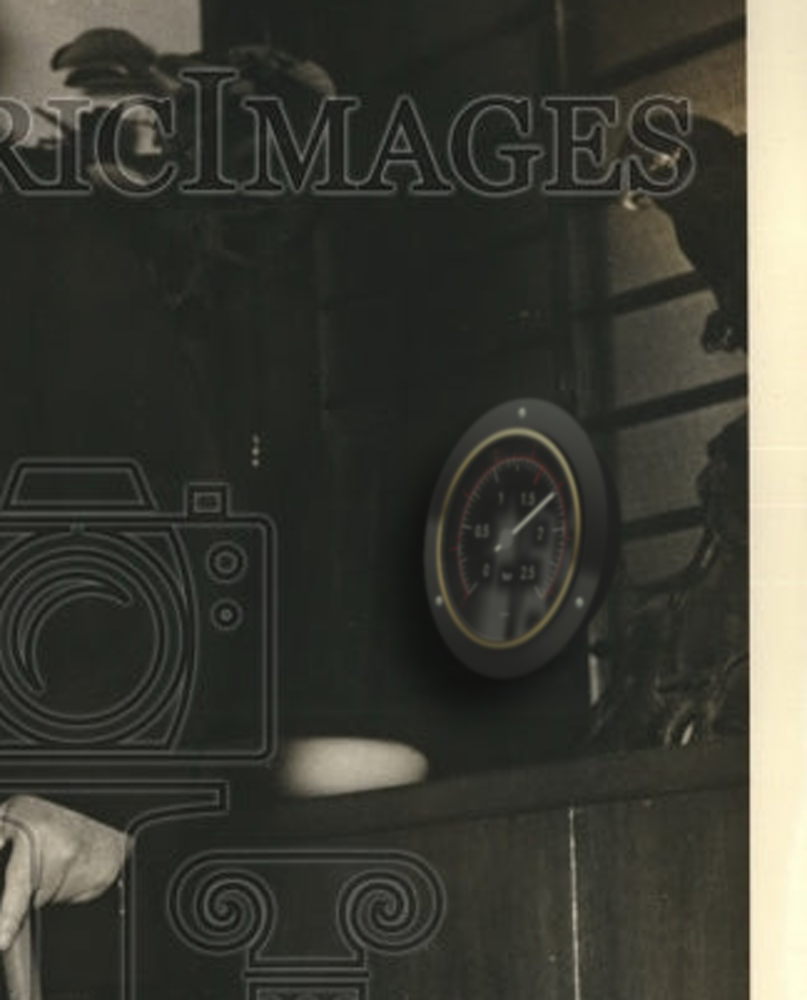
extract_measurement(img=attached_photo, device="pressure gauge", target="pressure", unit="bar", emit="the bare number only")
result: 1.75
